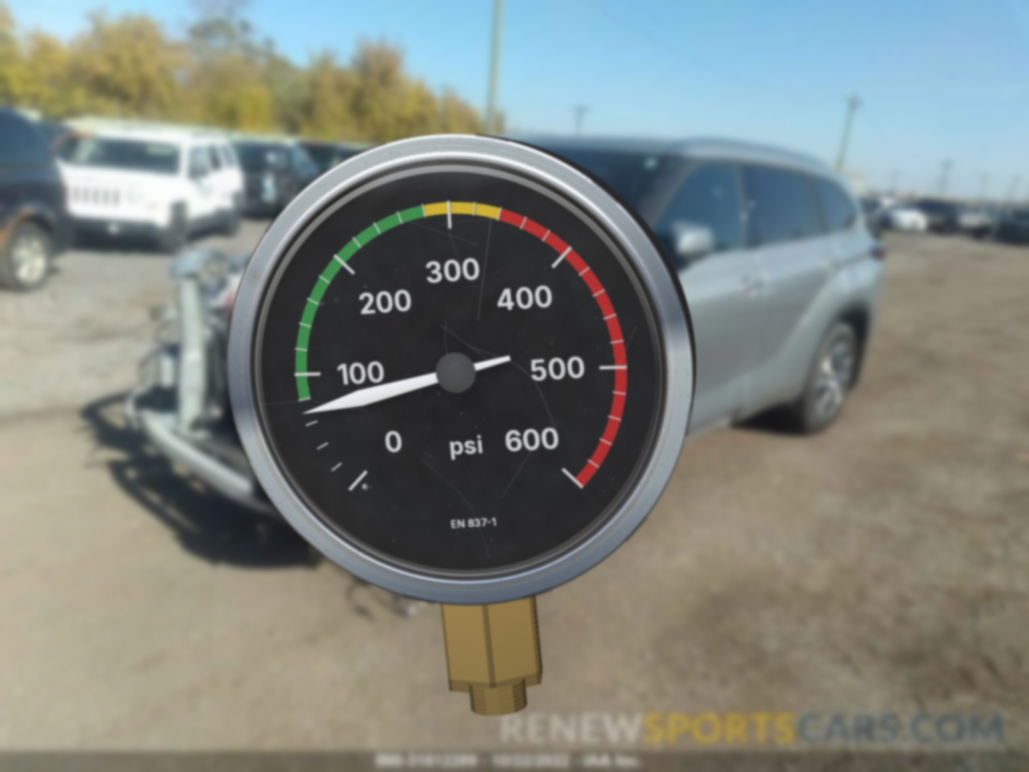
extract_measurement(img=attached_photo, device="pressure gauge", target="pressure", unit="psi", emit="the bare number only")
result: 70
